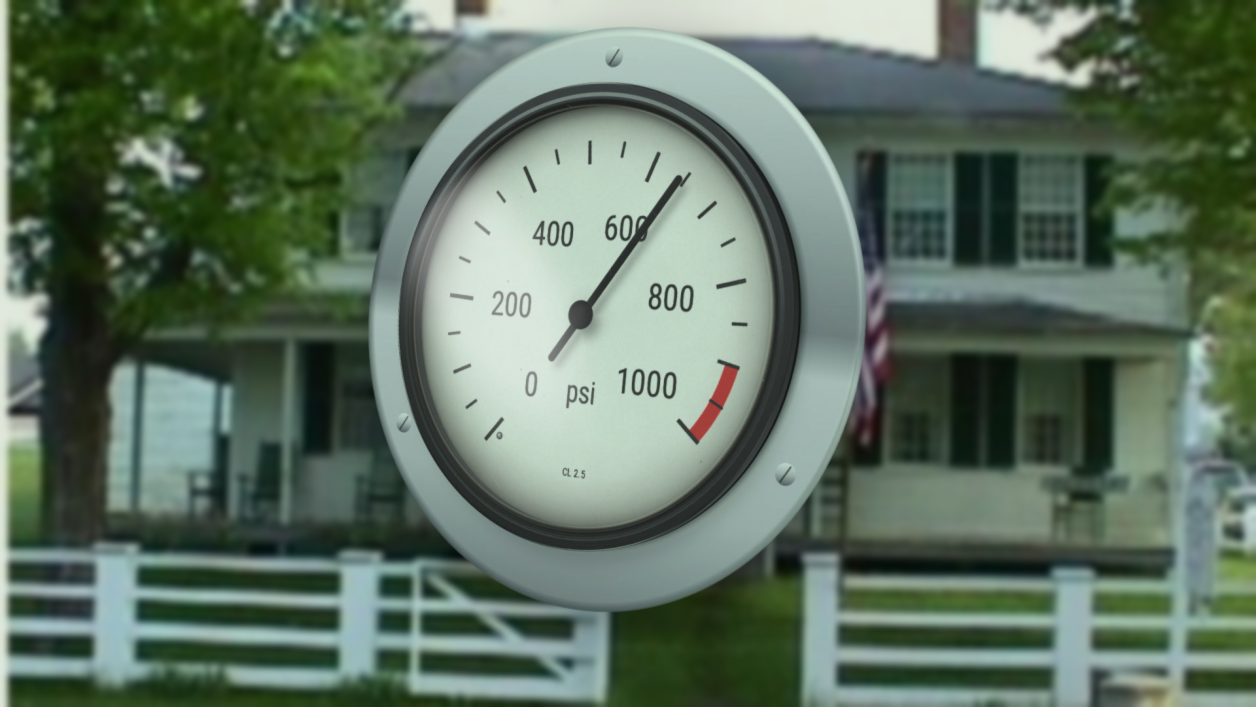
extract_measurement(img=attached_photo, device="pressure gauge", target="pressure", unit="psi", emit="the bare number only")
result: 650
